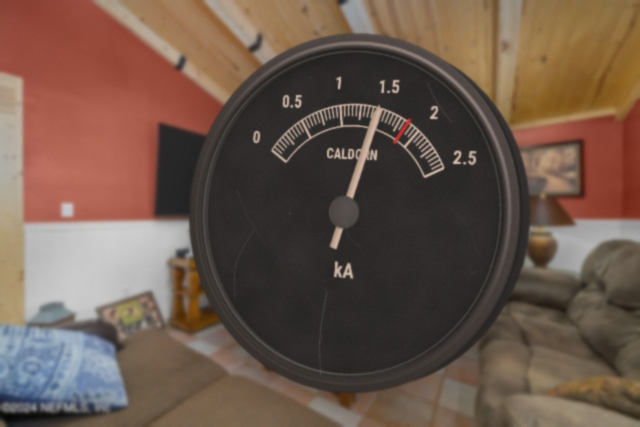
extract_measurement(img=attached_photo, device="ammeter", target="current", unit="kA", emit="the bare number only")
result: 1.5
